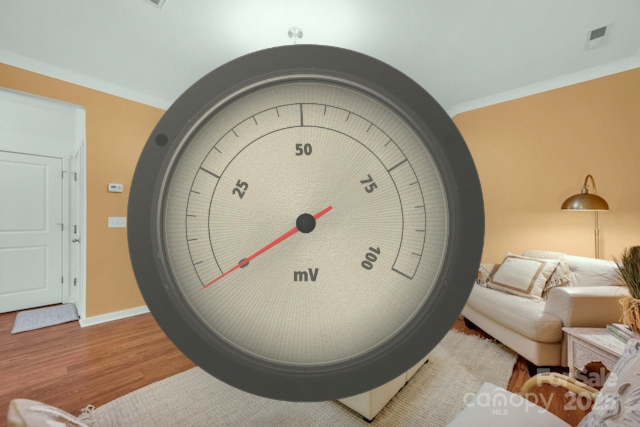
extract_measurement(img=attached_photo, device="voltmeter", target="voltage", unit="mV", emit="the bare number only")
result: 0
